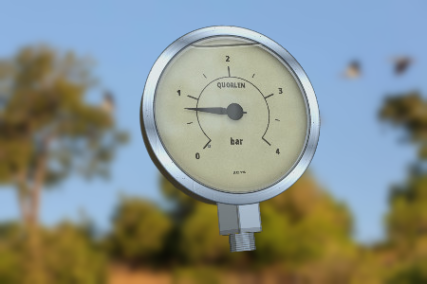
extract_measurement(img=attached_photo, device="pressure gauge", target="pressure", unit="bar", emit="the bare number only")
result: 0.75
